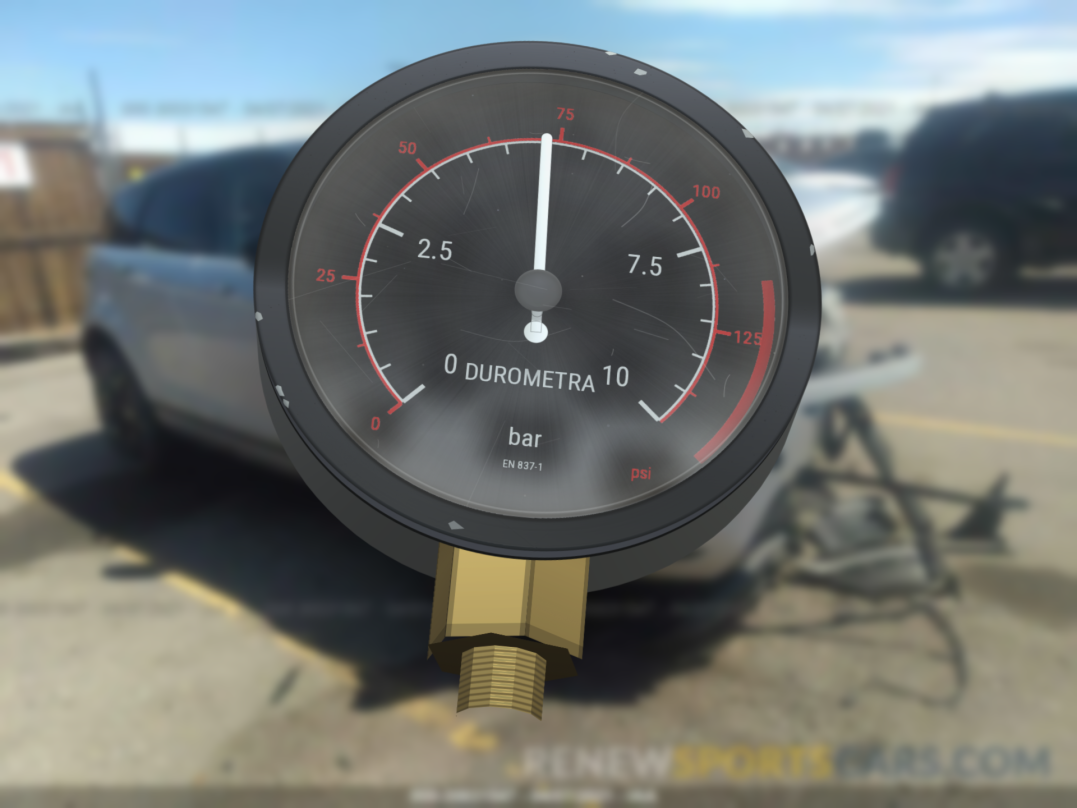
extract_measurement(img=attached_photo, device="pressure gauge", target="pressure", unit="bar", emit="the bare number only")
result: 5
